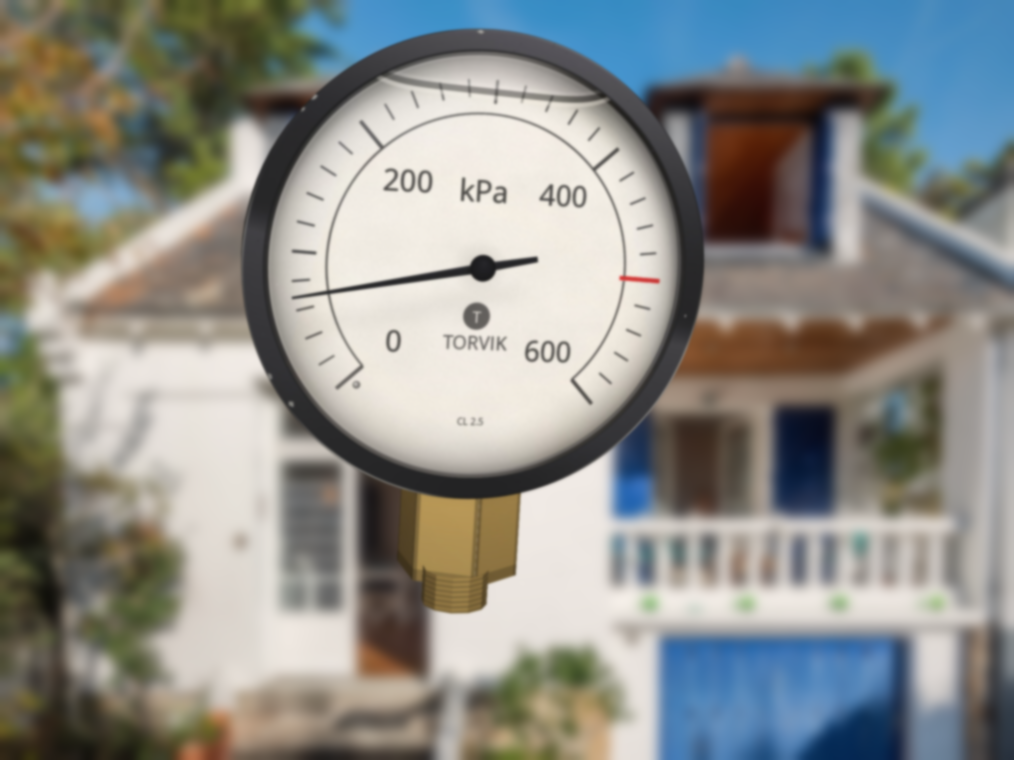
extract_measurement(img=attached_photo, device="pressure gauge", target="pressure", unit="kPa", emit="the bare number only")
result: 70
